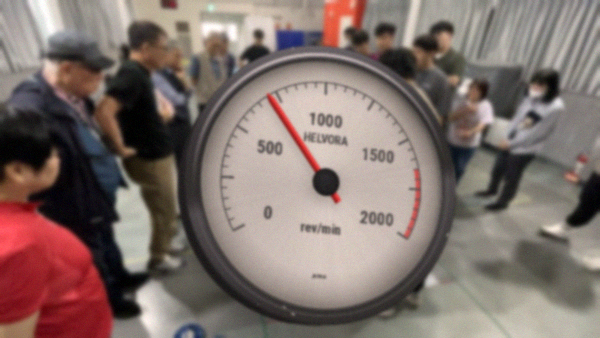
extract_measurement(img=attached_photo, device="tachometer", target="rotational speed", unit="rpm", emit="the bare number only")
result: 700
